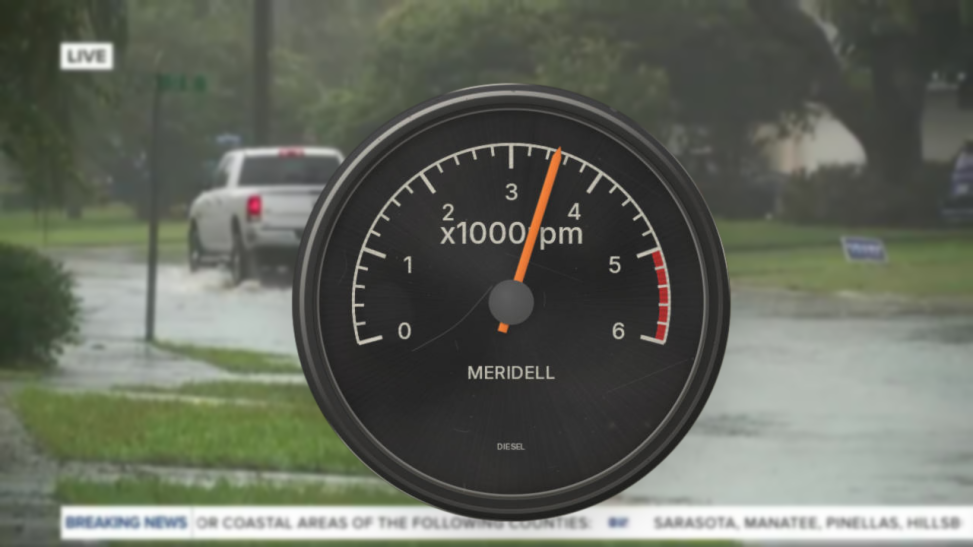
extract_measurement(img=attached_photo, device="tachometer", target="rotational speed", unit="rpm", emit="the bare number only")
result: 3500
